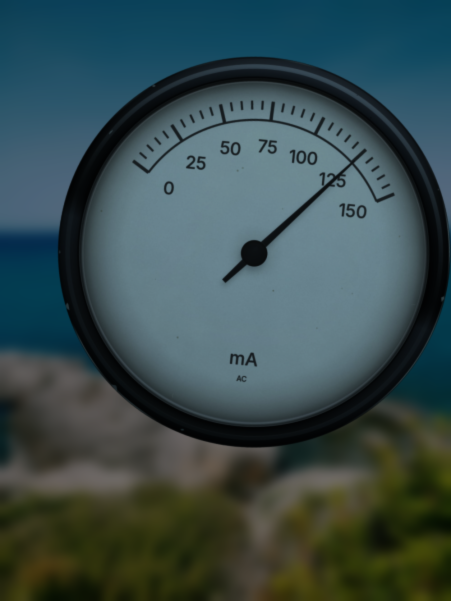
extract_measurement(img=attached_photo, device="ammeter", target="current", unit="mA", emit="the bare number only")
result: 125
